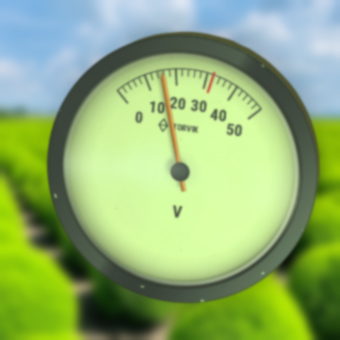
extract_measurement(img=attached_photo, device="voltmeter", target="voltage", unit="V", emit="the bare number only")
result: 16
